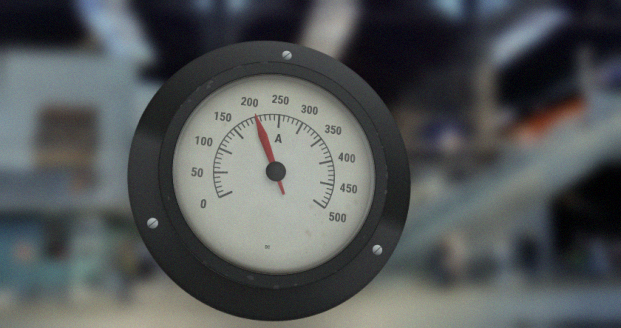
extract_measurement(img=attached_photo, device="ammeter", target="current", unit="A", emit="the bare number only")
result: 200
